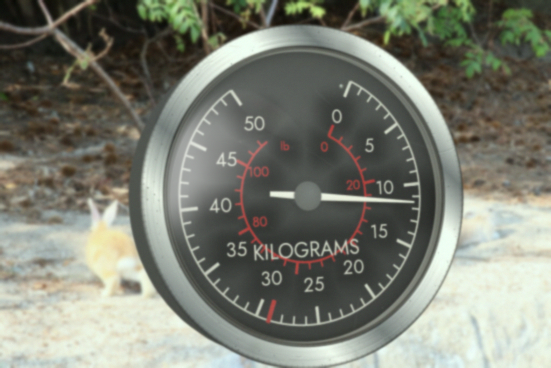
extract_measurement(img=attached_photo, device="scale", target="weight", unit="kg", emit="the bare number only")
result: 11.5
